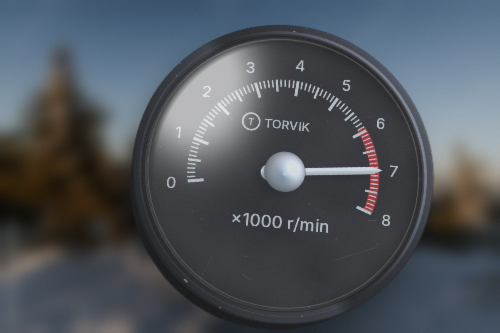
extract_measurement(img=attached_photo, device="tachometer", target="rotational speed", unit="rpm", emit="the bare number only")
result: 7000
